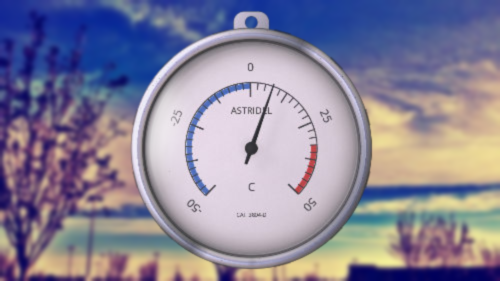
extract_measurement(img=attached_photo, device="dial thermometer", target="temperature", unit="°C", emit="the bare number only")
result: 7.5
